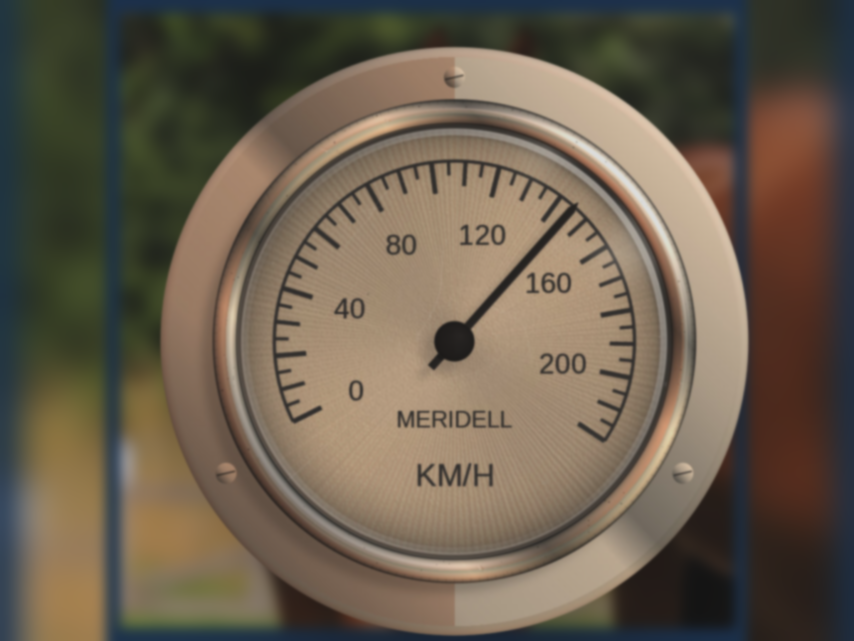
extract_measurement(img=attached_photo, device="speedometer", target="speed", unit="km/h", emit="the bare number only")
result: 145
